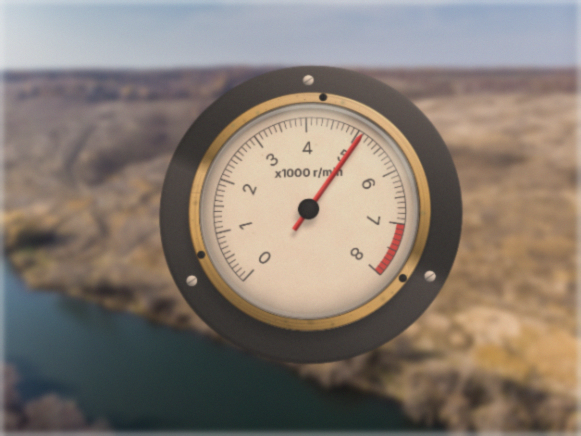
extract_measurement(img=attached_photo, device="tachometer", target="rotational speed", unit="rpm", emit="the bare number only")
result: 5100
